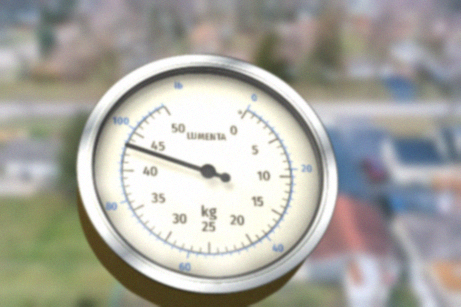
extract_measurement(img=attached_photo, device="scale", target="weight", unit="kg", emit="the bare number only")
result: 43
